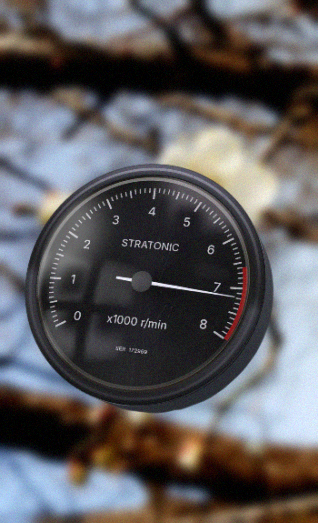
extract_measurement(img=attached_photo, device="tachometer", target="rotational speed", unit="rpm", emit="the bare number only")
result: 7200
